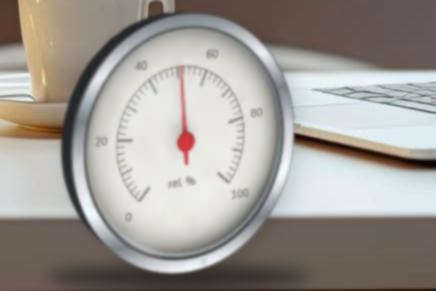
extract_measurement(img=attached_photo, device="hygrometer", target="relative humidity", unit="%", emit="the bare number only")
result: 50
